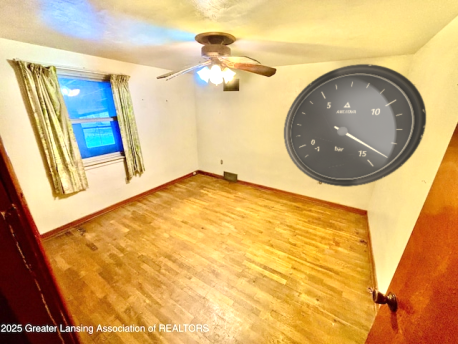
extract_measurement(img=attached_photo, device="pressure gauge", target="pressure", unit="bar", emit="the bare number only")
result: 14
